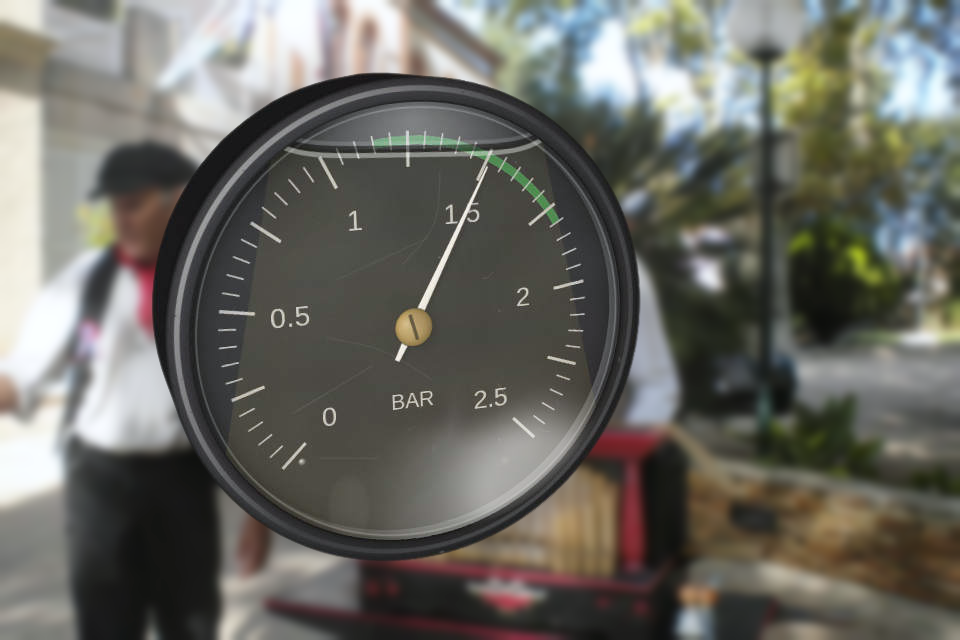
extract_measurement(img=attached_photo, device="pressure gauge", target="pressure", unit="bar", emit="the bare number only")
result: 1.5
